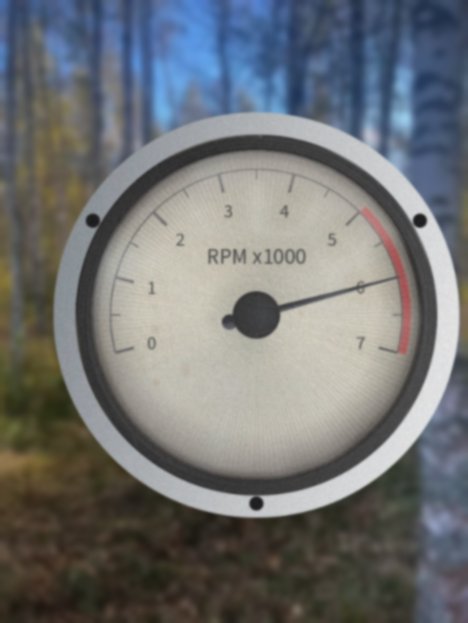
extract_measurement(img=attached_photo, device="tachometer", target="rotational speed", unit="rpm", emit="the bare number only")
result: 6000
